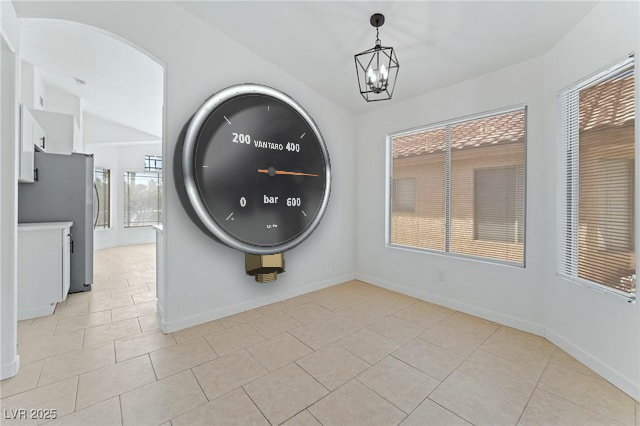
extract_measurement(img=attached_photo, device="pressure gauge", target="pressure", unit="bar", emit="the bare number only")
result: 500
